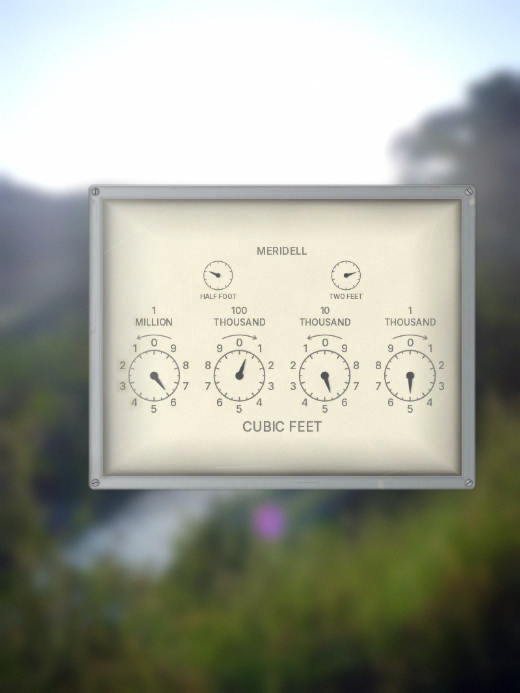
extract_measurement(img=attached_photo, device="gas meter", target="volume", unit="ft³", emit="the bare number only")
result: 605500
